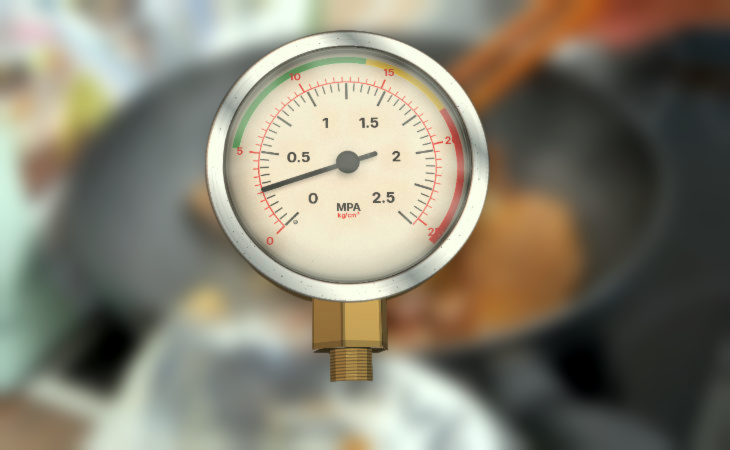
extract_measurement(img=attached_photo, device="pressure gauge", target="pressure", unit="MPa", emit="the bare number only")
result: 0.25
